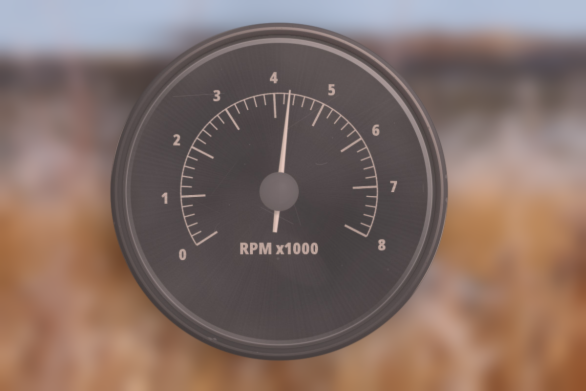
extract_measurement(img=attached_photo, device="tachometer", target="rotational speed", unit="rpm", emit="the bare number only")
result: 4300
